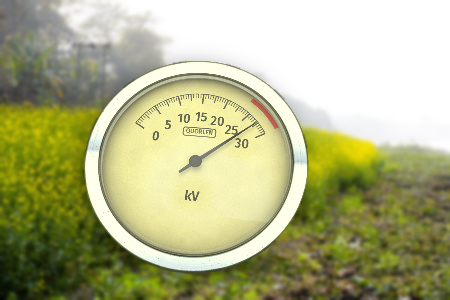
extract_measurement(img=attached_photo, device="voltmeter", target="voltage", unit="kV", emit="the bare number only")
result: 27.5
